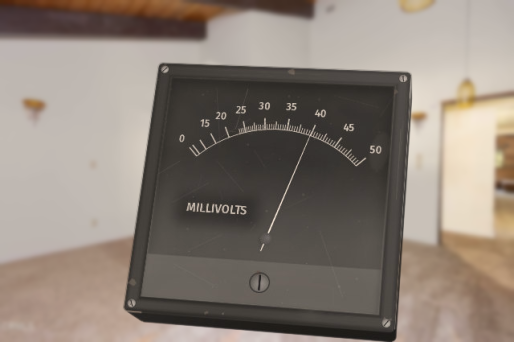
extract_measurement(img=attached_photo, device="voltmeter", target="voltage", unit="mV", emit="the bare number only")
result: 40
